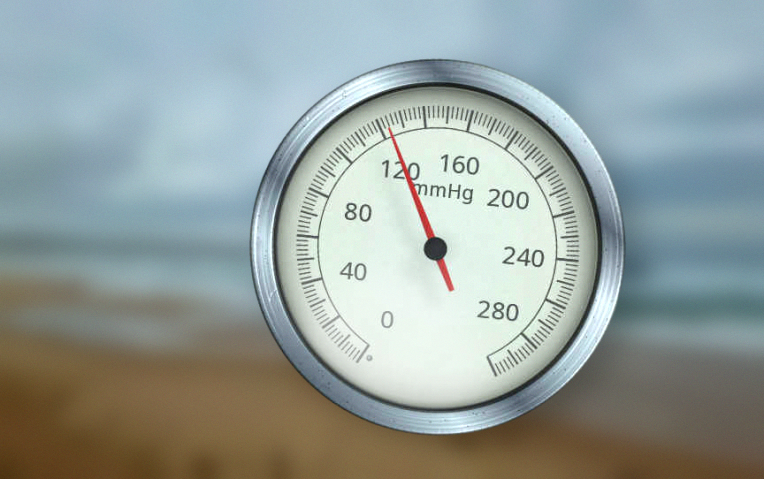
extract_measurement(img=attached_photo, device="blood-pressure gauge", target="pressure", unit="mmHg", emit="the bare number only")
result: 124
